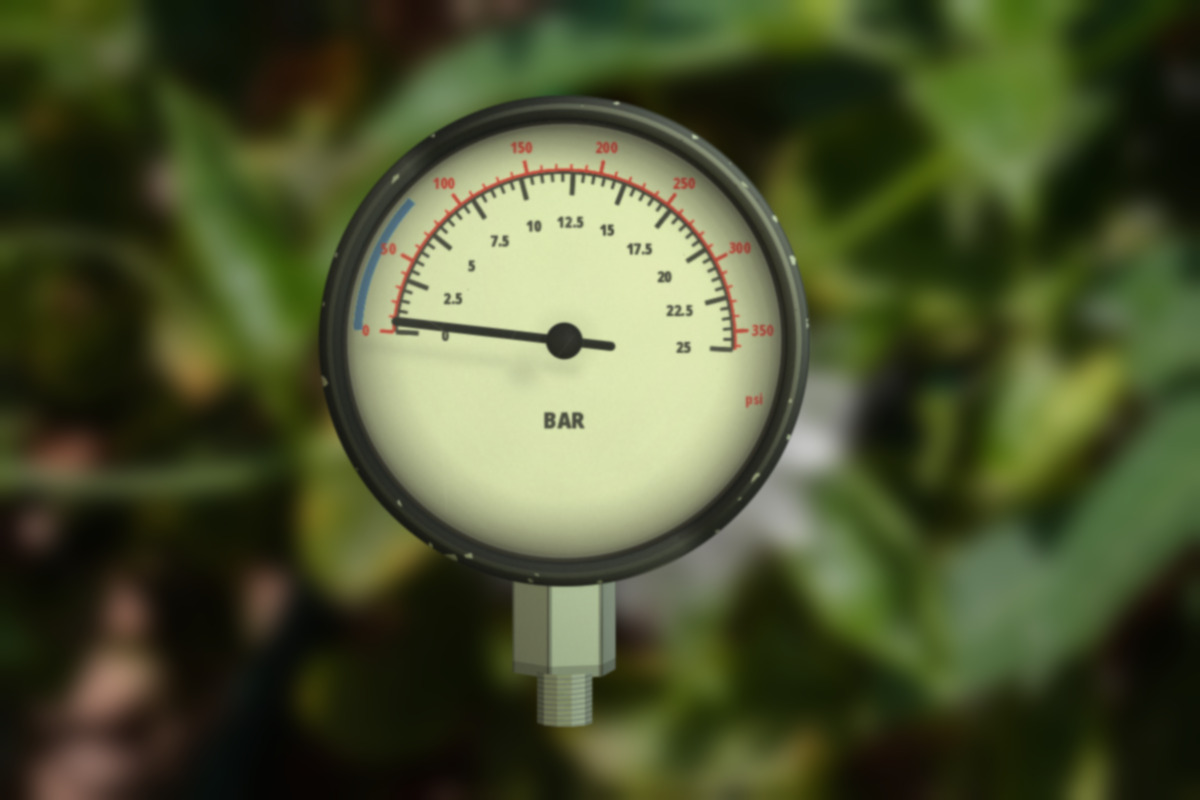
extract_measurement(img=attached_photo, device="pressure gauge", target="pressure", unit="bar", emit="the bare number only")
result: 0.5
